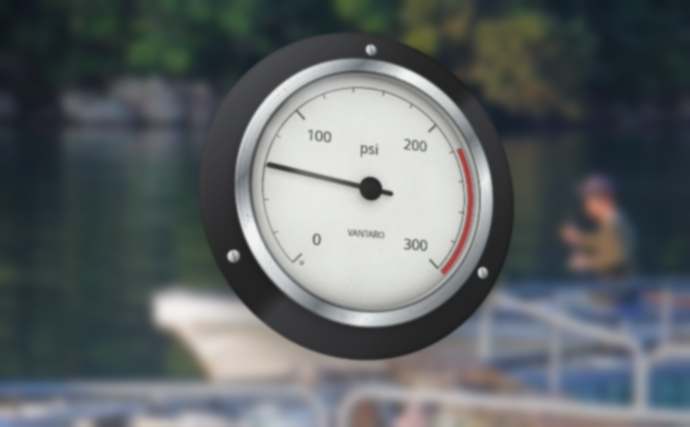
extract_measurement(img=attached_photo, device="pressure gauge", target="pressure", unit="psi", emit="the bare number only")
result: 60
